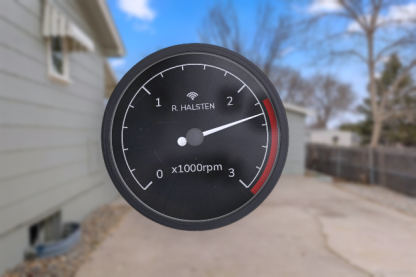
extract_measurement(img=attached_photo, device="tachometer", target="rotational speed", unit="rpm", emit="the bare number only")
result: 2300
